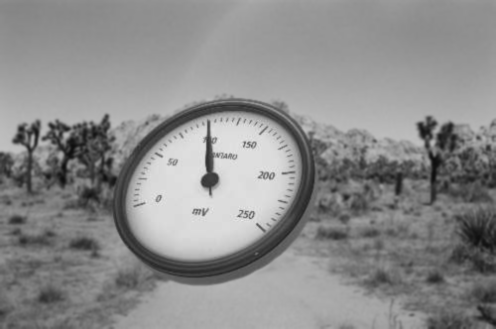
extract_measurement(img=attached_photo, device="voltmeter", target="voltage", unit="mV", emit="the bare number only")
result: 100
